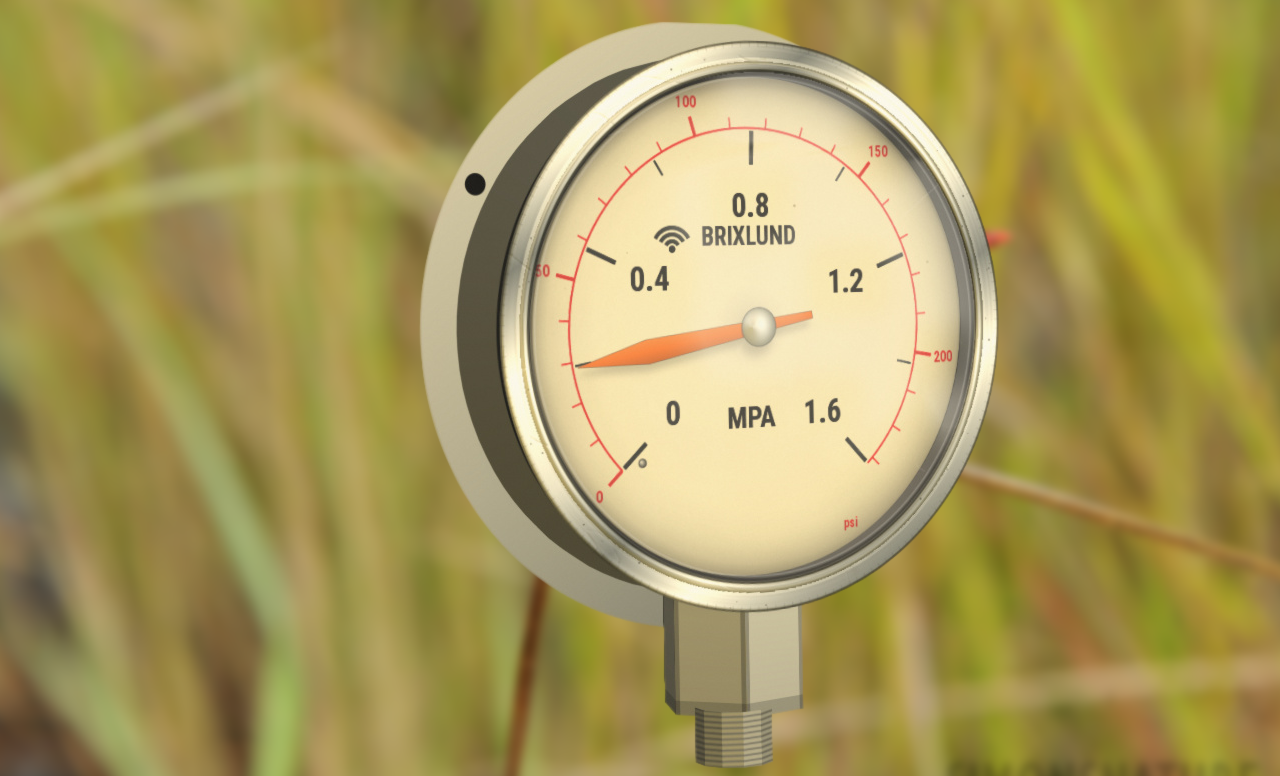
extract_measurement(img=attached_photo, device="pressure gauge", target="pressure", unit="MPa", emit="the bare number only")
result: 0.2
